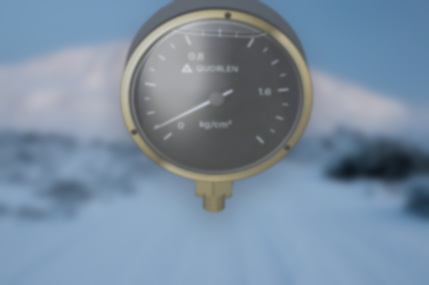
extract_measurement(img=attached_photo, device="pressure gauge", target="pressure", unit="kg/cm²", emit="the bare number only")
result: 0.1
